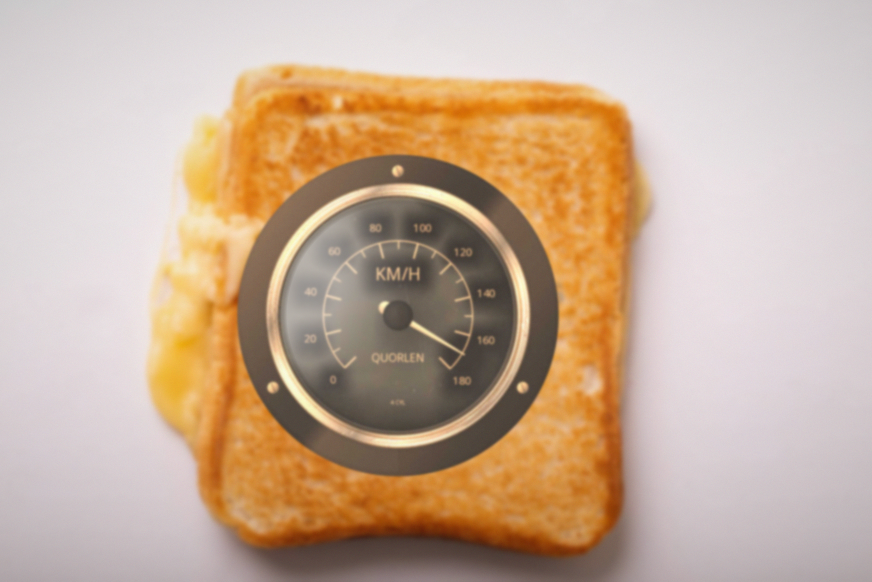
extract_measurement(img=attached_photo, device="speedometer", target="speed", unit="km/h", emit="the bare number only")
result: 170
